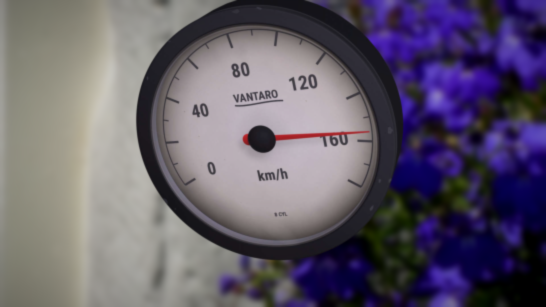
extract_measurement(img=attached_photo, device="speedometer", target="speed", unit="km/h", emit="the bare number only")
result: 155
